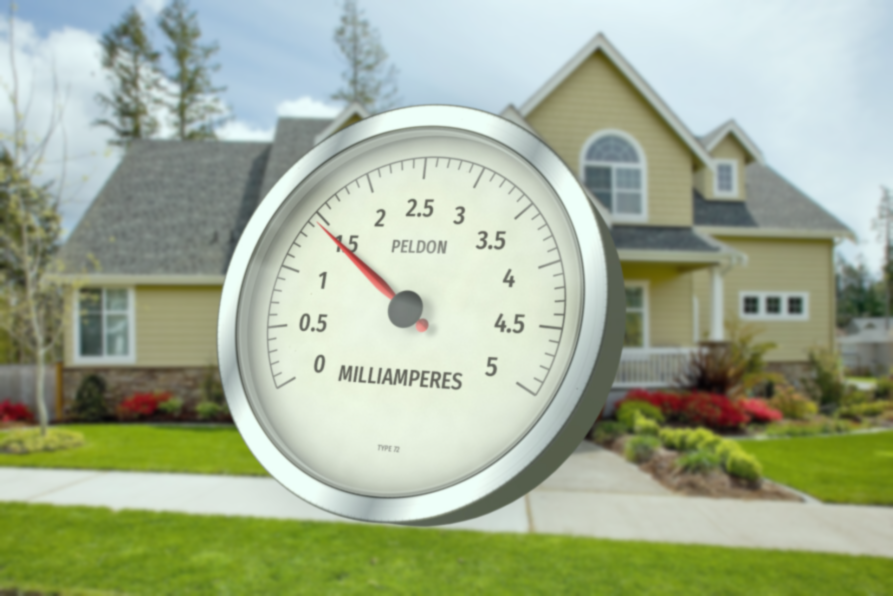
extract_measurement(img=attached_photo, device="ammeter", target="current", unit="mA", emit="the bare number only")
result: 1.45
